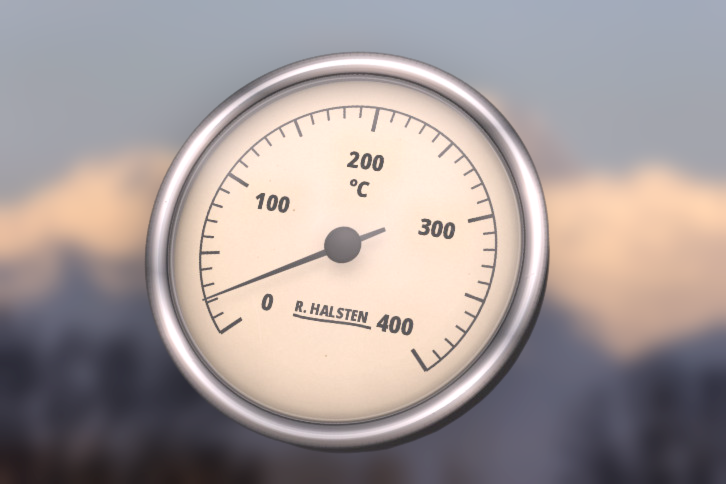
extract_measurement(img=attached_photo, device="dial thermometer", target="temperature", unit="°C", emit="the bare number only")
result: 20
